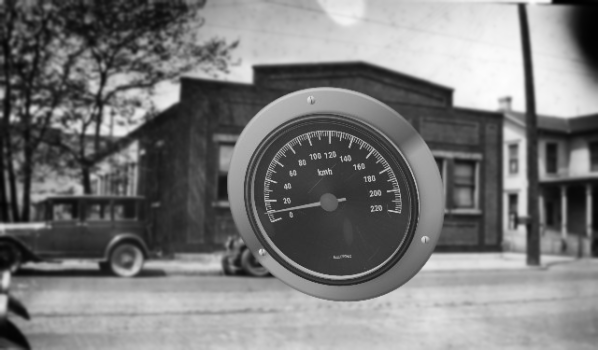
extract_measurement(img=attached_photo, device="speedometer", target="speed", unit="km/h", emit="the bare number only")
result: 10
